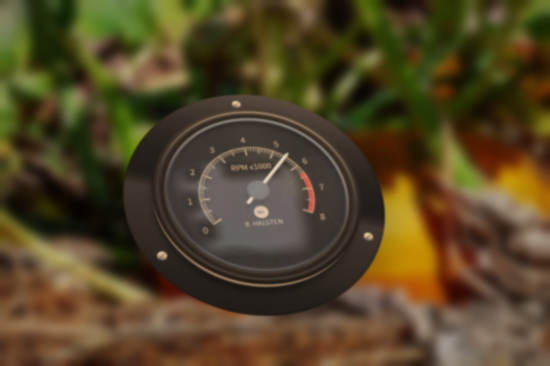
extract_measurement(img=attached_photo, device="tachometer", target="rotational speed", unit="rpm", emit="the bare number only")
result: 5500
